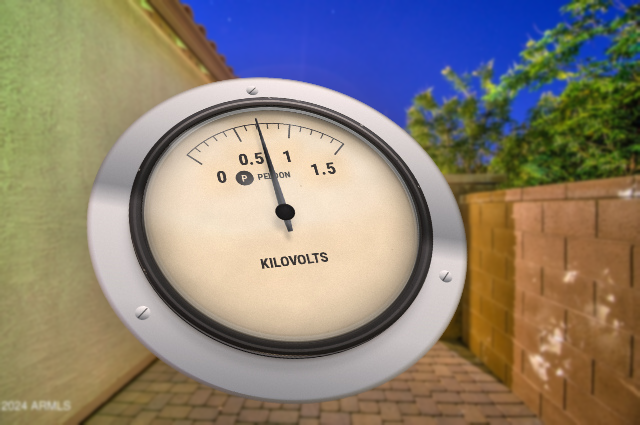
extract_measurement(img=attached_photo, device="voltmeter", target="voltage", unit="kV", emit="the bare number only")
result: 0.7
